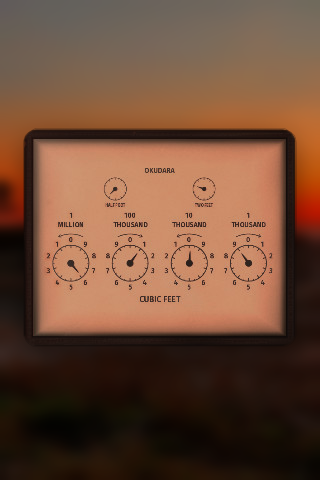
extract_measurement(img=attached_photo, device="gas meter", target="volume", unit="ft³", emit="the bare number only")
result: 609900
